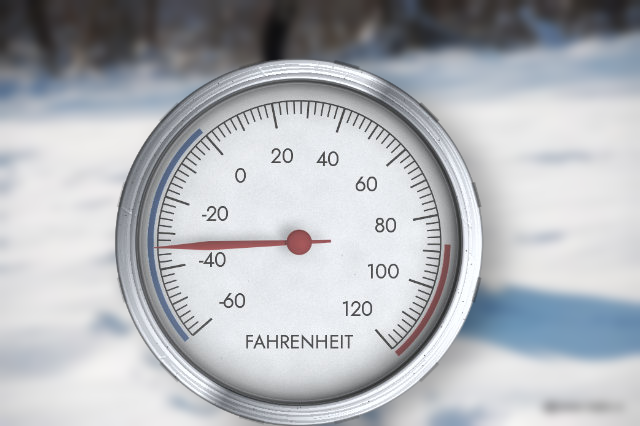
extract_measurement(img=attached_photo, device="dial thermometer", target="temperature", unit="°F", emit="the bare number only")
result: -34
